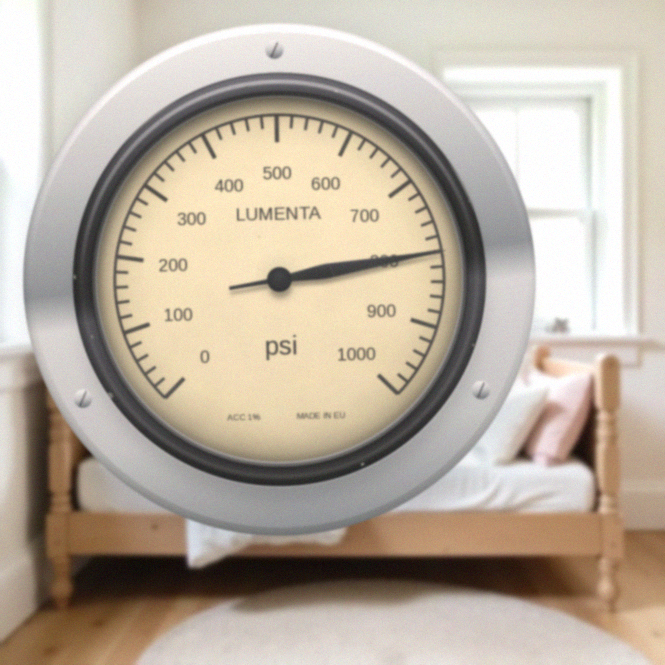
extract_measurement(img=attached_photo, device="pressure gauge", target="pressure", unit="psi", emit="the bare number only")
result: 800
